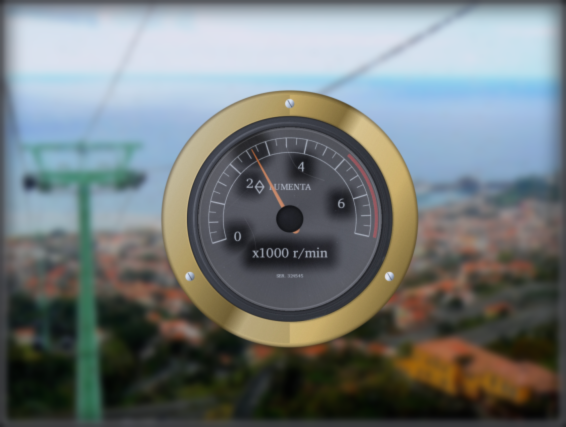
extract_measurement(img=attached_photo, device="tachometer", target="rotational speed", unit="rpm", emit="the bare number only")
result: 2625
